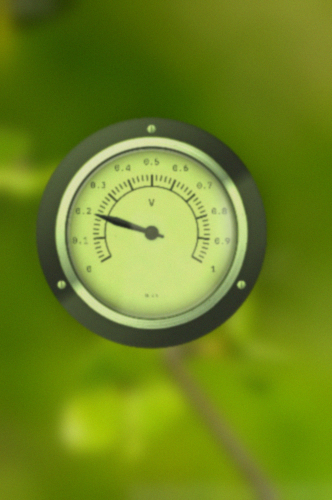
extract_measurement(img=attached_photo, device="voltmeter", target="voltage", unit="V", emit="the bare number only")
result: 0.2
